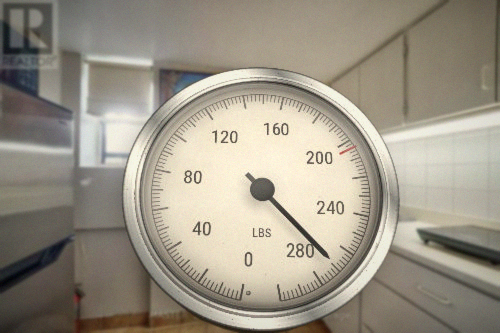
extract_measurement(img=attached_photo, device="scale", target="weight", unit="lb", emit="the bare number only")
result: 270
